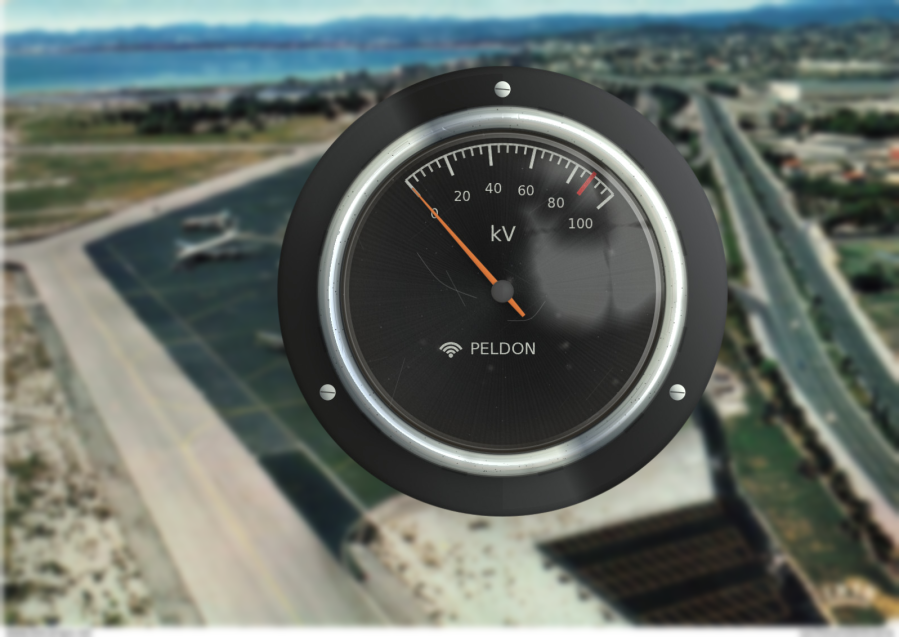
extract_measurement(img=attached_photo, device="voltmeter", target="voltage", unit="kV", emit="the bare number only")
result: 0
